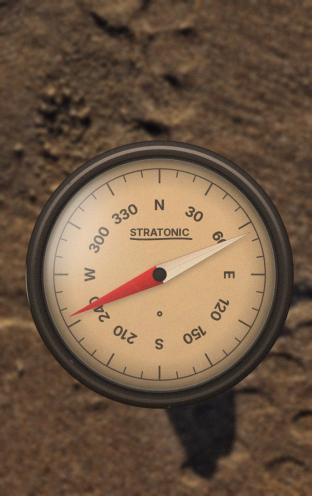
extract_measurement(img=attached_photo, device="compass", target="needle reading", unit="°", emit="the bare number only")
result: 245
